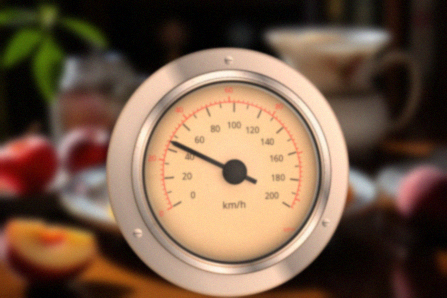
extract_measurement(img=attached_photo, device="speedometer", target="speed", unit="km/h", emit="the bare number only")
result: 45
